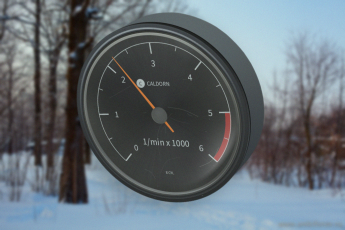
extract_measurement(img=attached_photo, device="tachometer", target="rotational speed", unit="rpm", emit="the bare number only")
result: 2250
